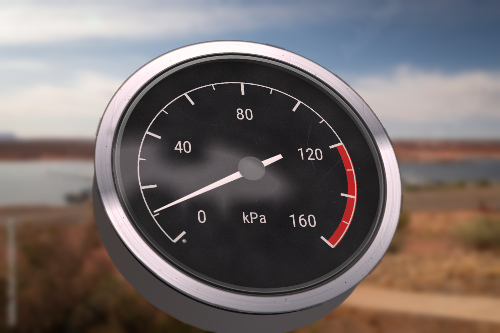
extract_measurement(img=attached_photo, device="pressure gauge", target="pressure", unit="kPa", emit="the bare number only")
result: 10
